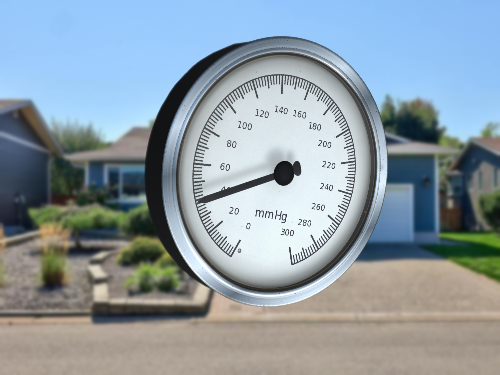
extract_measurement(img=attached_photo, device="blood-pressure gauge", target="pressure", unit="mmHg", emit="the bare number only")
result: 40
